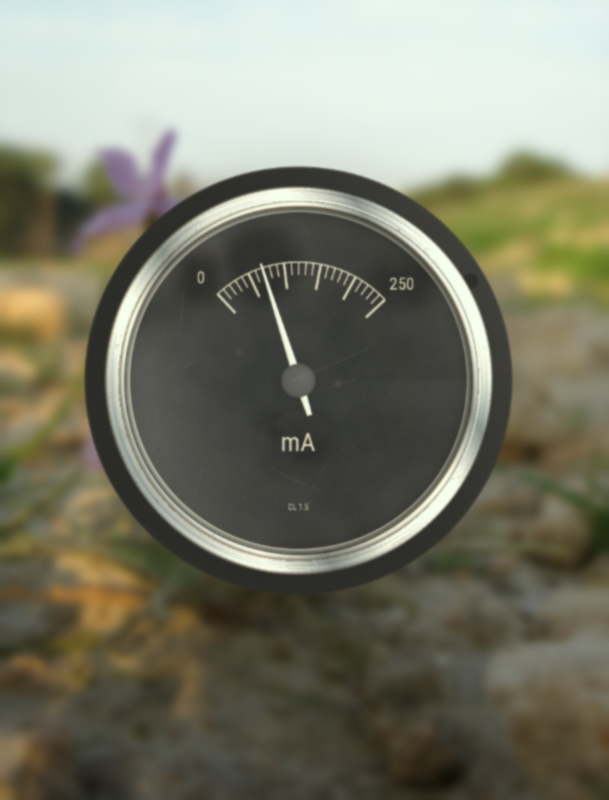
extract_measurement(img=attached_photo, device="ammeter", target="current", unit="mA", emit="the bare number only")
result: 70
